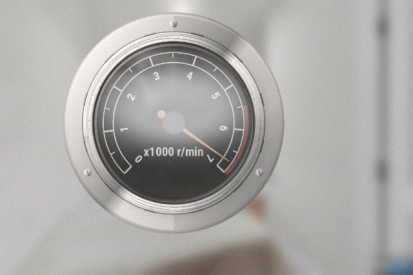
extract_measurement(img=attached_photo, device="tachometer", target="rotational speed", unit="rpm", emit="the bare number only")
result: 6750
